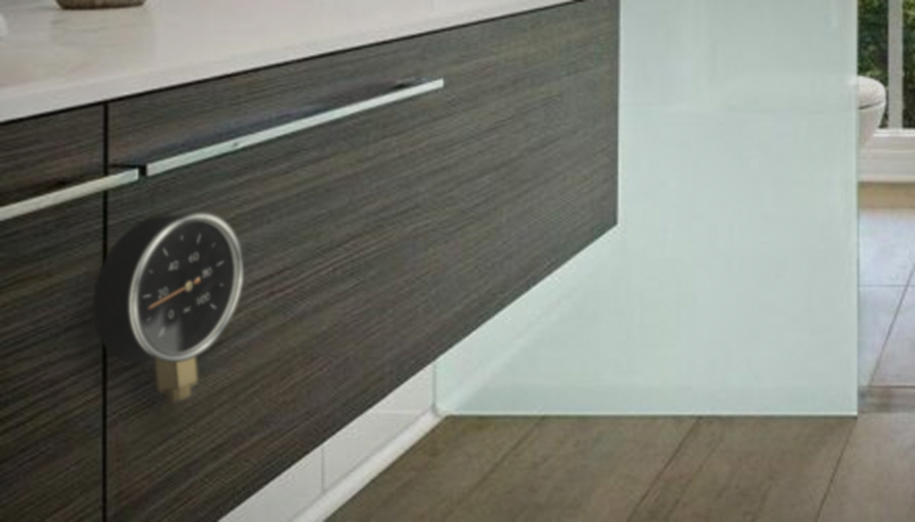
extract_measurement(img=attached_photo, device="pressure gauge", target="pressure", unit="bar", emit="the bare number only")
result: 15
